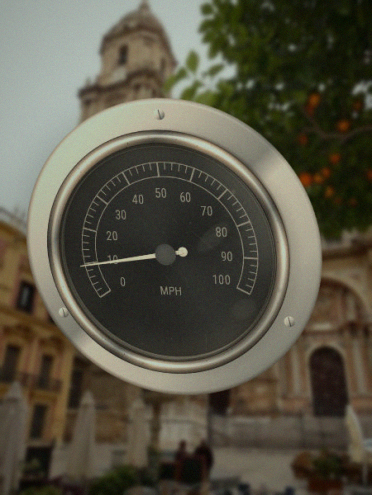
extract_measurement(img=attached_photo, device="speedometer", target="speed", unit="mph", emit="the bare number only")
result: 10
